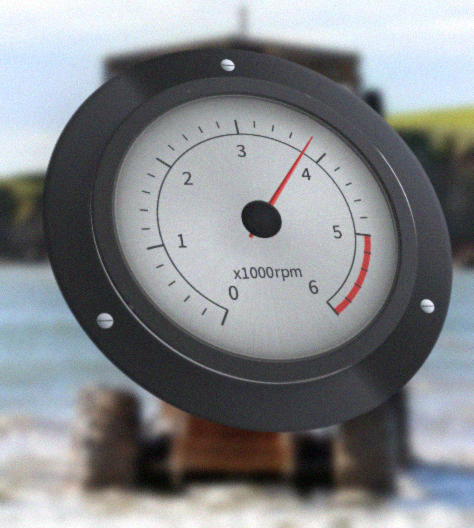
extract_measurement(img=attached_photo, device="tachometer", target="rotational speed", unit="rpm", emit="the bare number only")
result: 3800
